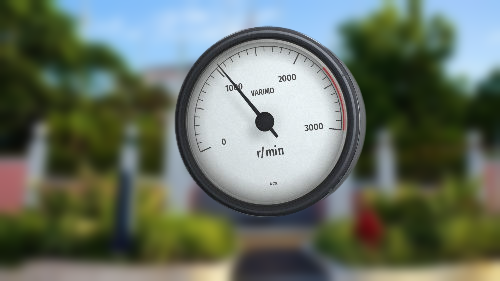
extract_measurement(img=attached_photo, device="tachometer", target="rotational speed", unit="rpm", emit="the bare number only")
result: 1050
